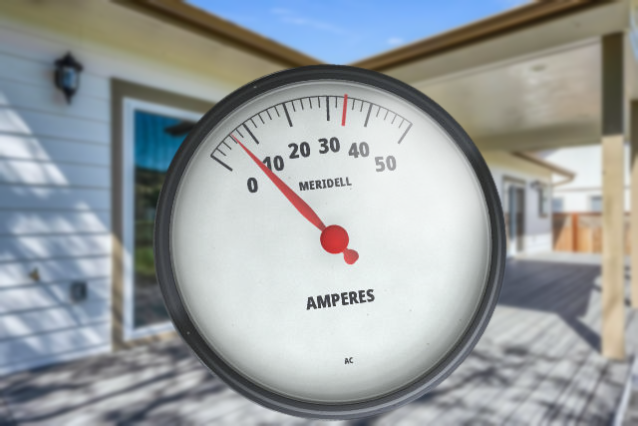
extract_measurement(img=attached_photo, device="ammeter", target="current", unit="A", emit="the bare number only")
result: 6
